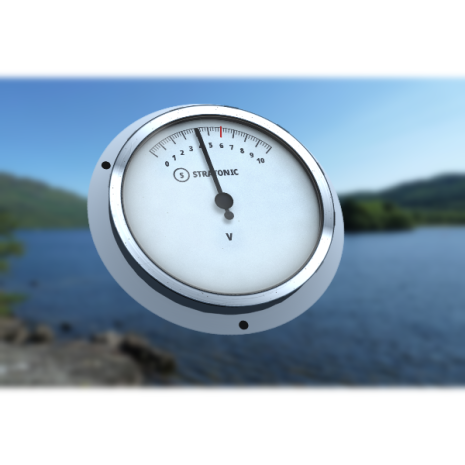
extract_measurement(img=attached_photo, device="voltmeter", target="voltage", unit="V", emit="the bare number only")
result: 4
